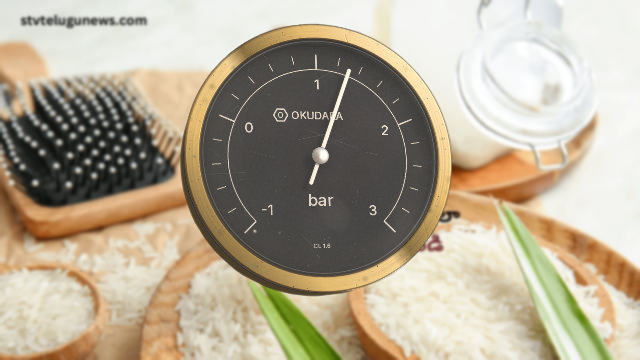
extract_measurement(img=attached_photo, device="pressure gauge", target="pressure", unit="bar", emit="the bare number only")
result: 1.3
